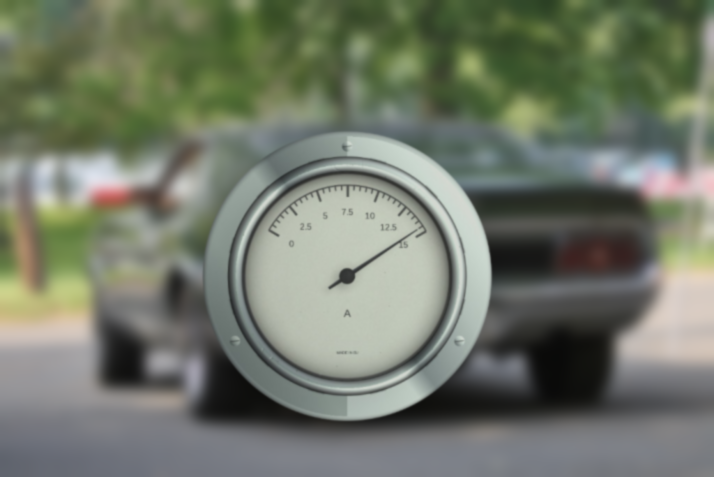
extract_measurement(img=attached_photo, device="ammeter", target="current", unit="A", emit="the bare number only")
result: 14.5
